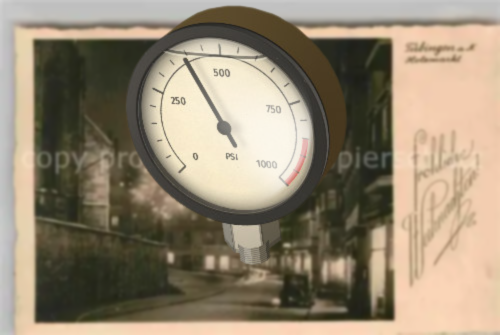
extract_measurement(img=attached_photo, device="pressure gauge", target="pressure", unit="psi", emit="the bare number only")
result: 400
